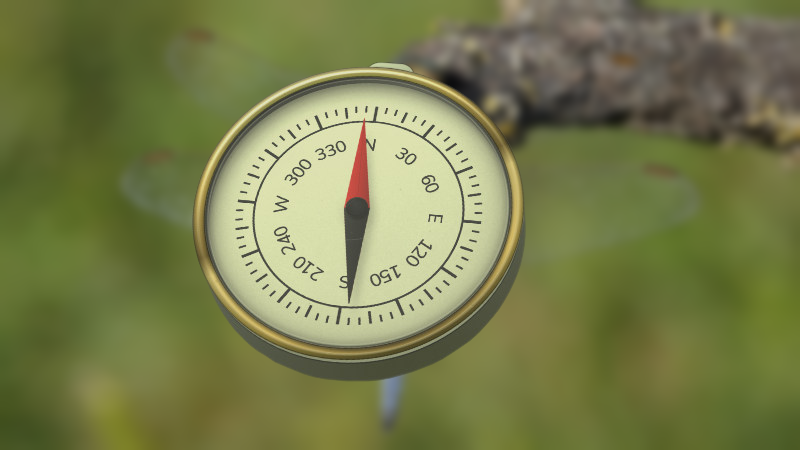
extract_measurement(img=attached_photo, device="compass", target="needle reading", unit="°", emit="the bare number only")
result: 355
